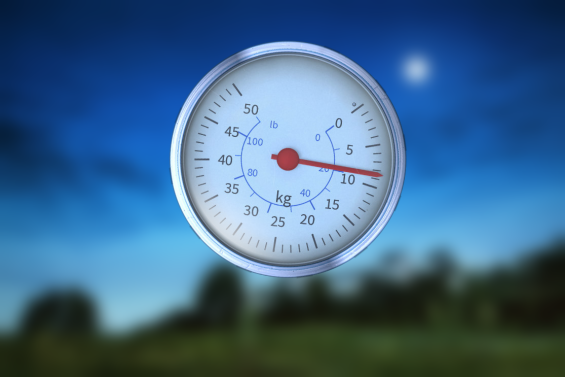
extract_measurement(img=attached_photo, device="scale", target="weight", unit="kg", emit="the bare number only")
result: 8.5
